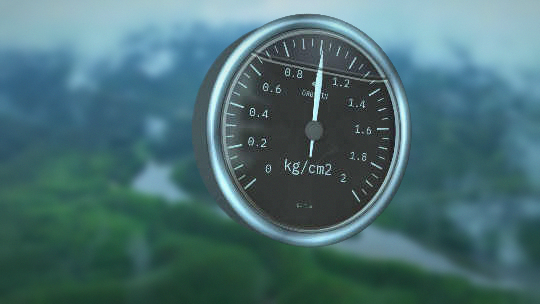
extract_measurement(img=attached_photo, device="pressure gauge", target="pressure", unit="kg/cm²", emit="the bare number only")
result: 1
